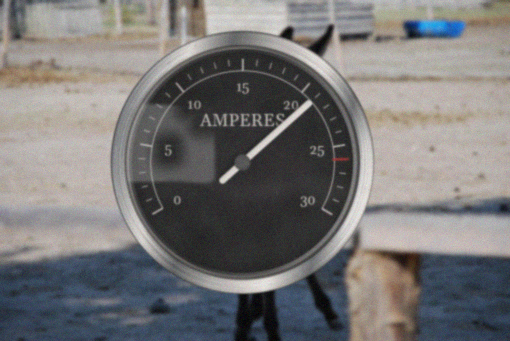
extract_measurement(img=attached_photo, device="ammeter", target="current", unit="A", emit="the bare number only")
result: 21
